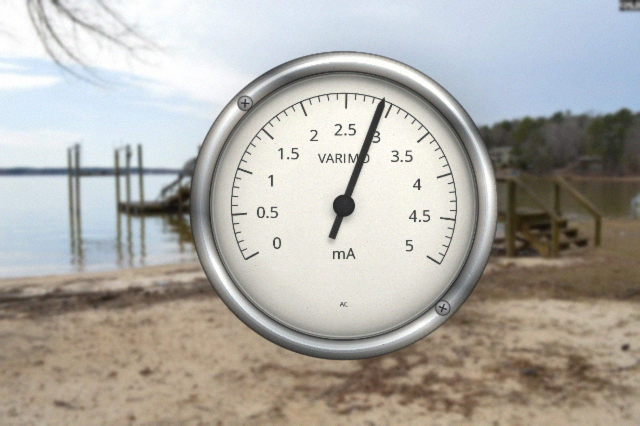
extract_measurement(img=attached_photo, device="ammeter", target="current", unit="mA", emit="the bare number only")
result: 2.9
